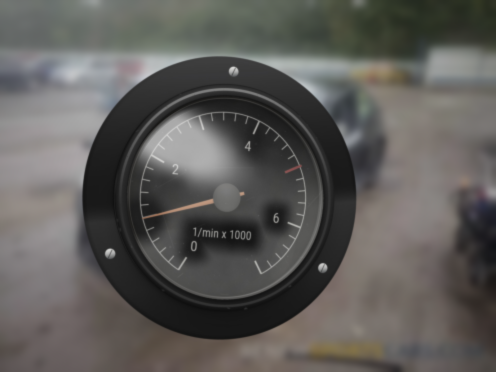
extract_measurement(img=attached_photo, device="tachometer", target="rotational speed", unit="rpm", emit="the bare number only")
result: 1000
